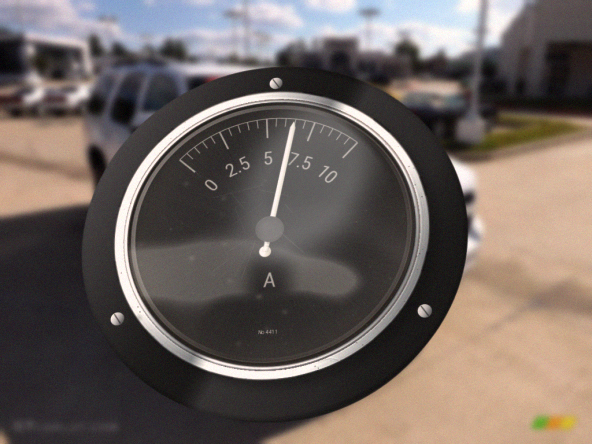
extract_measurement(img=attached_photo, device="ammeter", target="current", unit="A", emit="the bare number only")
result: 6.5
